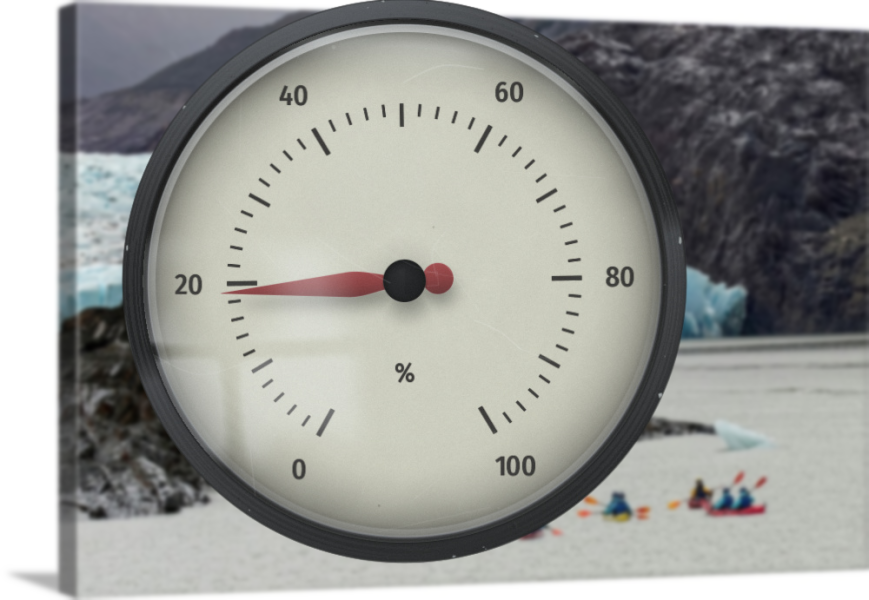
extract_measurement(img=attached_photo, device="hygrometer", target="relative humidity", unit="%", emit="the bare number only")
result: 19
